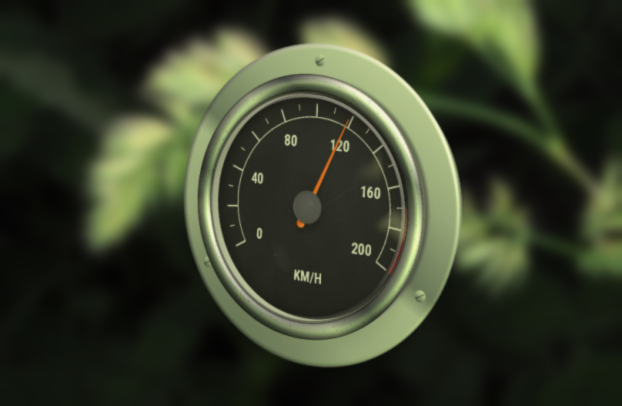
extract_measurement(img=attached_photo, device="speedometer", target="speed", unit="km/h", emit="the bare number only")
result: 120
